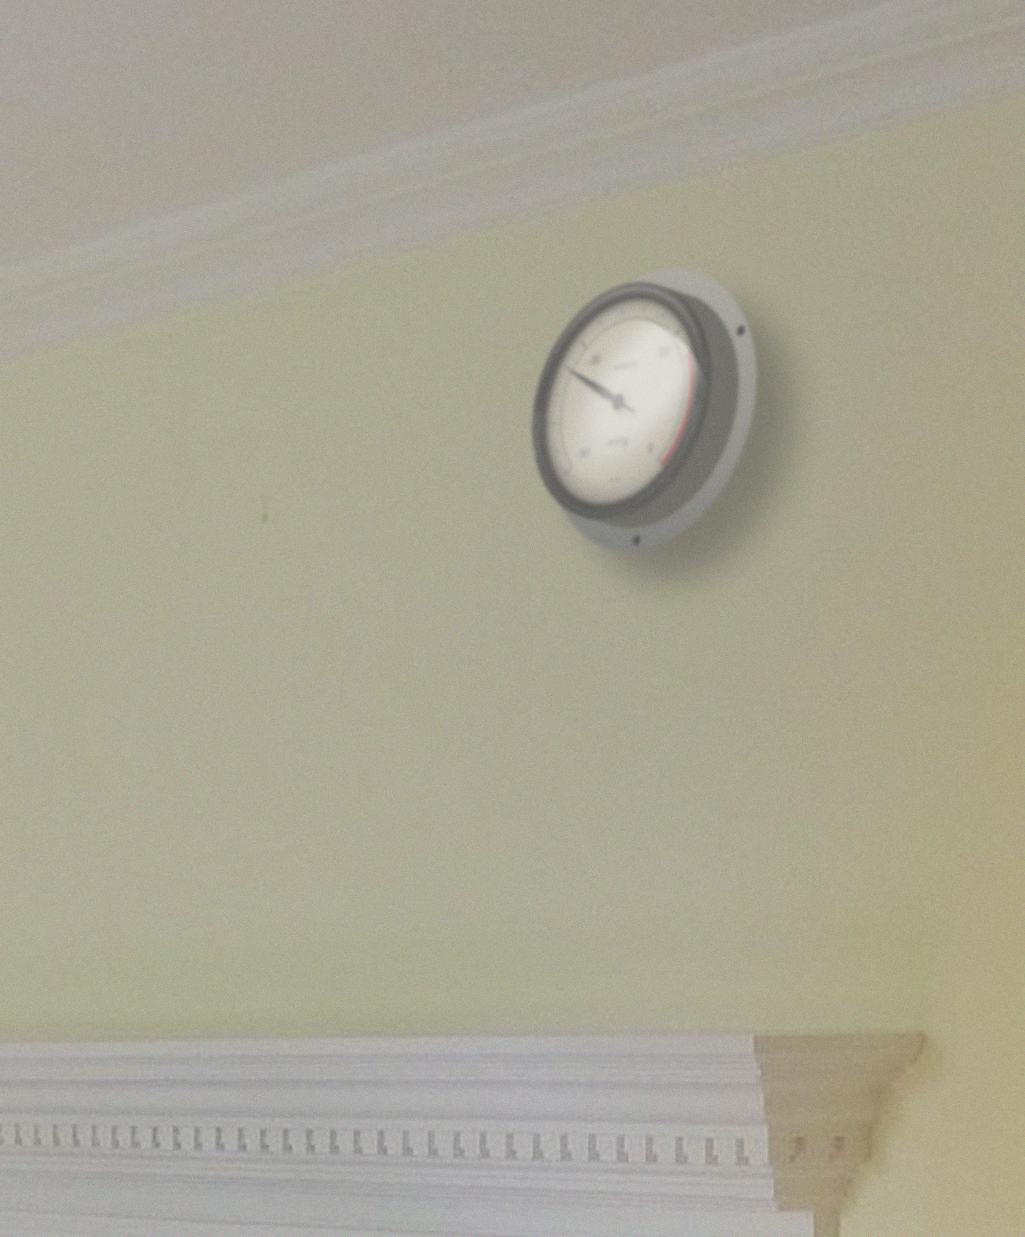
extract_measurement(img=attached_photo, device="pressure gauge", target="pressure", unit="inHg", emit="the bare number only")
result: -22
